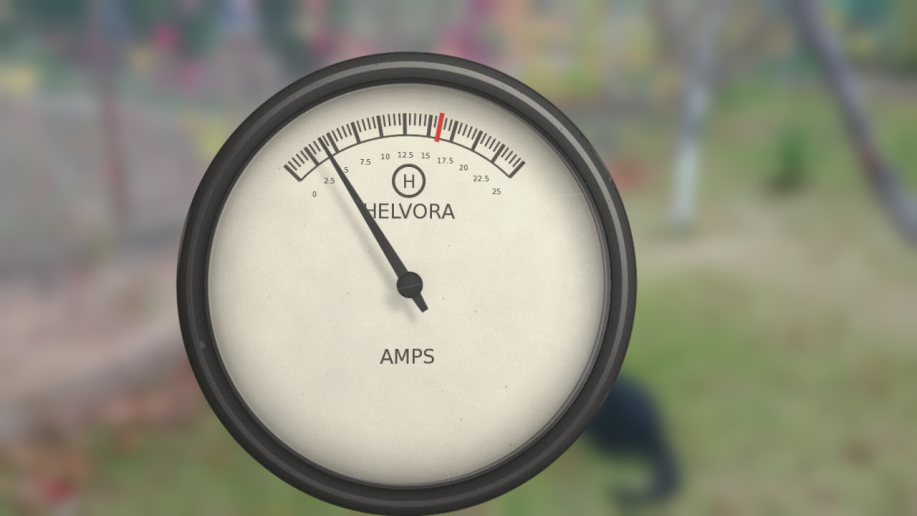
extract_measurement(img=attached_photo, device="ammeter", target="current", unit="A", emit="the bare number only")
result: 4
